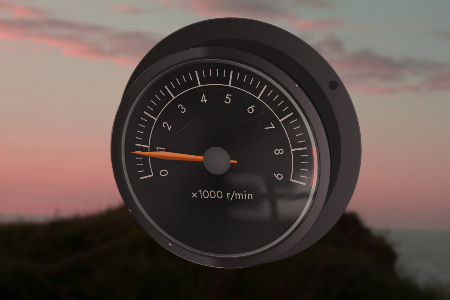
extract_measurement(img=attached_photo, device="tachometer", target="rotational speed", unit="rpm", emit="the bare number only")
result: 800
